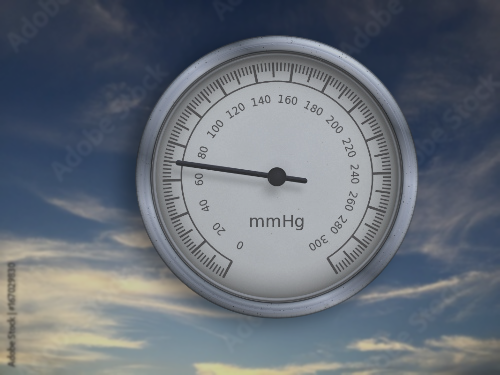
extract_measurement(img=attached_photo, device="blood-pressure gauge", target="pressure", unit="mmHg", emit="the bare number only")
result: 70
